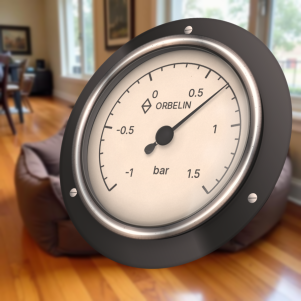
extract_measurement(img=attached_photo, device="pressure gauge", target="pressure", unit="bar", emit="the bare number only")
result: 0.7
